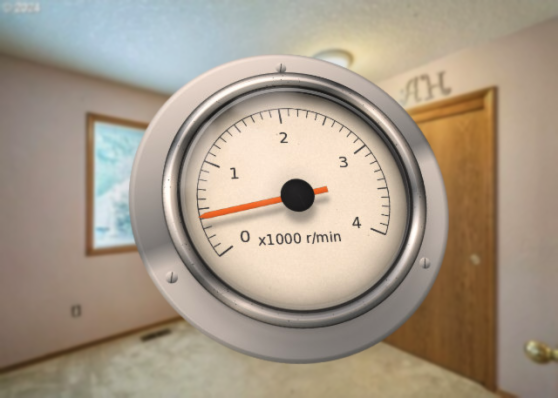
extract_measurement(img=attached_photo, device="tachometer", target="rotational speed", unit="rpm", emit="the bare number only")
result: 400
